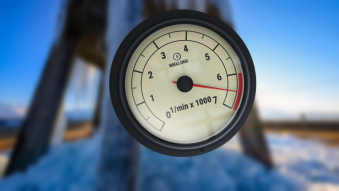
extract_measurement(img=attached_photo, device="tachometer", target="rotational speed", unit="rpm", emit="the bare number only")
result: 6500
